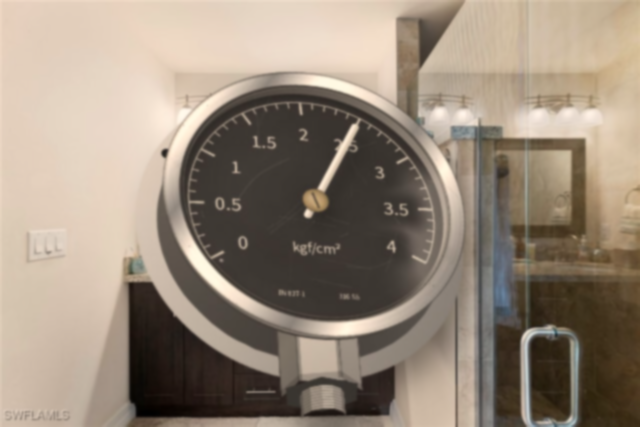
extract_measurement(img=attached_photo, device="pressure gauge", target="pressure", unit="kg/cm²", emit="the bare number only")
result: 2.5
